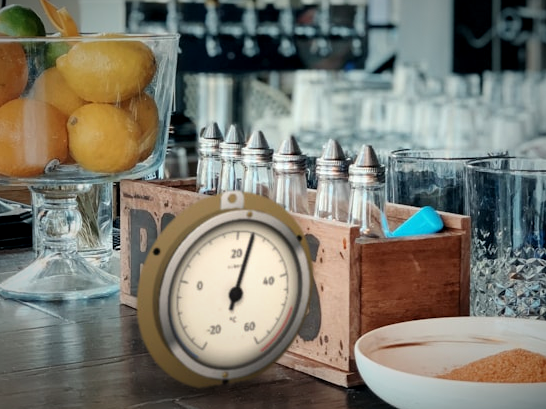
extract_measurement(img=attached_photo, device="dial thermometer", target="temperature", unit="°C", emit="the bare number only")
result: 24
